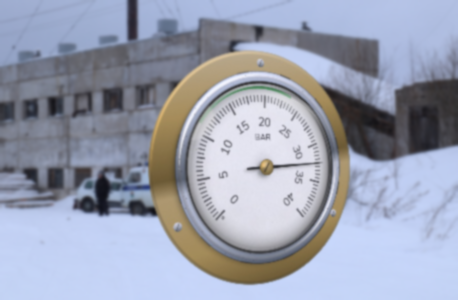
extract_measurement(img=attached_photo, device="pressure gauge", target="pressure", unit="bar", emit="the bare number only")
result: 32.5
